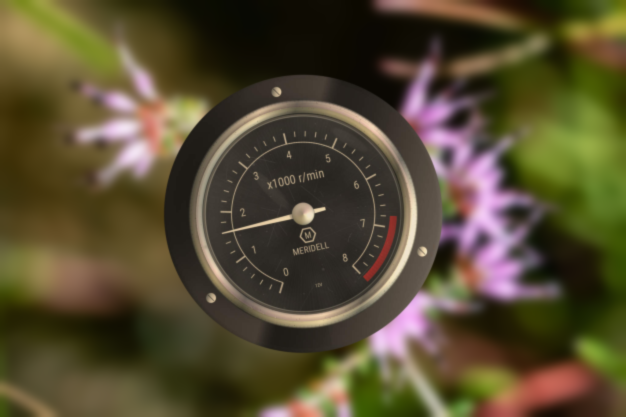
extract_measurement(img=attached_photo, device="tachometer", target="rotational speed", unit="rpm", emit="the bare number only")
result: 1600
